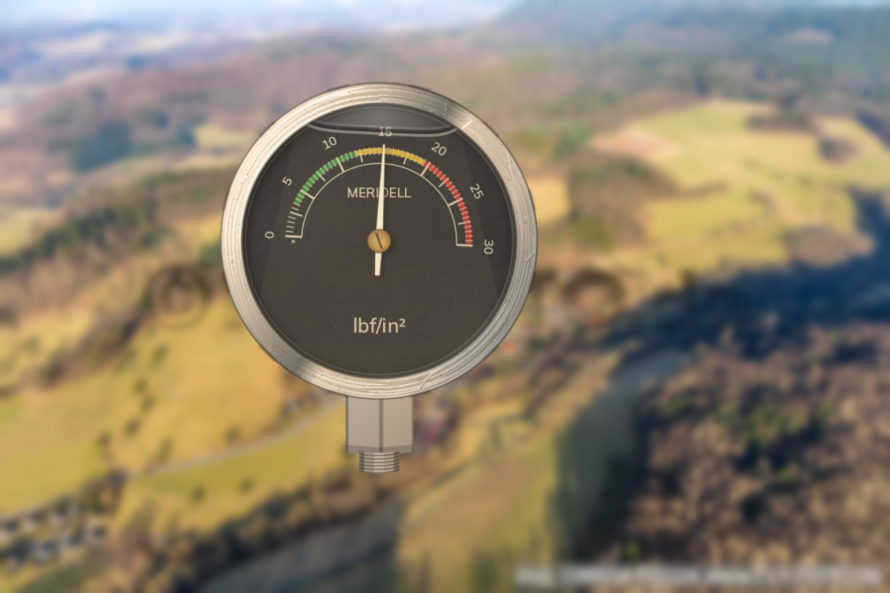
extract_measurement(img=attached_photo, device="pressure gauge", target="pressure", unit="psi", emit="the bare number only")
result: 15
